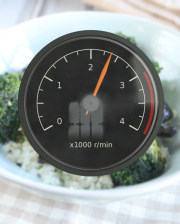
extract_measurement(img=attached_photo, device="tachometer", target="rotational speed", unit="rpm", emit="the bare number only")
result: 2375
